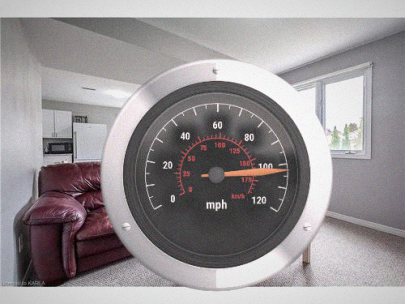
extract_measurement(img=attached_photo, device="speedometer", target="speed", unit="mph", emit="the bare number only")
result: 102.5
